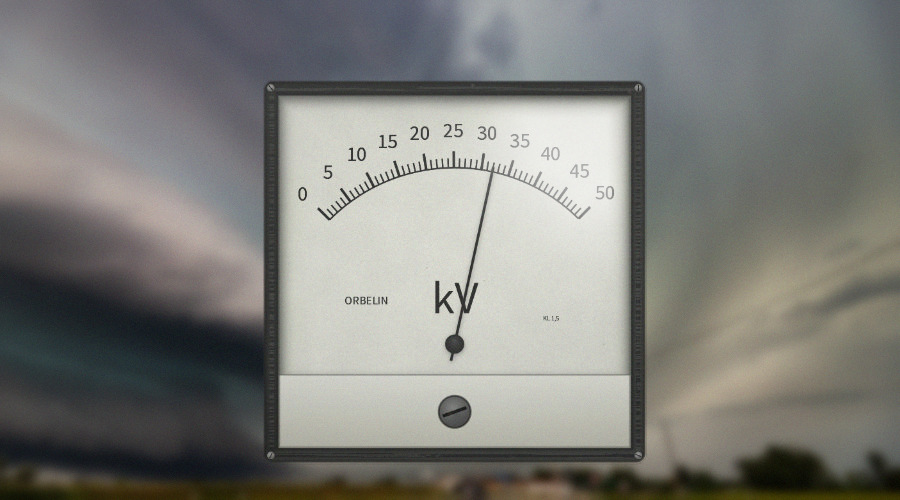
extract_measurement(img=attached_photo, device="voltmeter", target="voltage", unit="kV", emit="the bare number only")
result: 32
